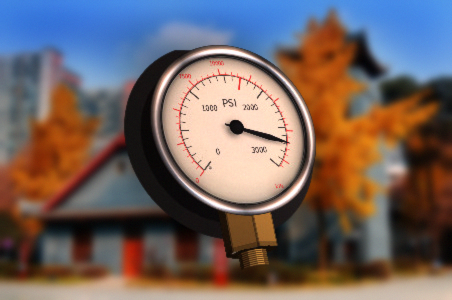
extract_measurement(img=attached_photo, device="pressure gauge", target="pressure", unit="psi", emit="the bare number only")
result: 2700
